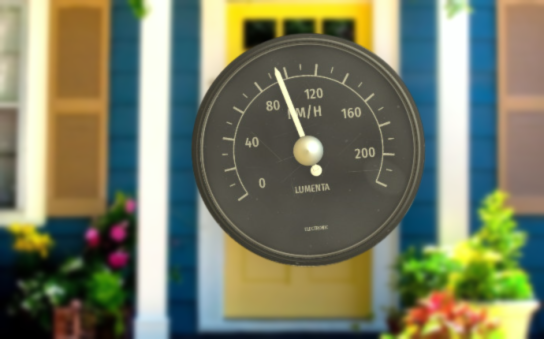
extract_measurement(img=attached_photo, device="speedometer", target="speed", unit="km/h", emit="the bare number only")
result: 95
